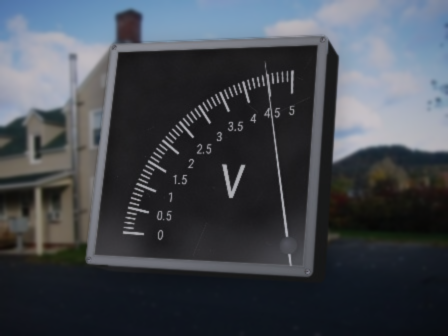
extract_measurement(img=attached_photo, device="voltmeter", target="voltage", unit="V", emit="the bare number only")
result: 4.5
